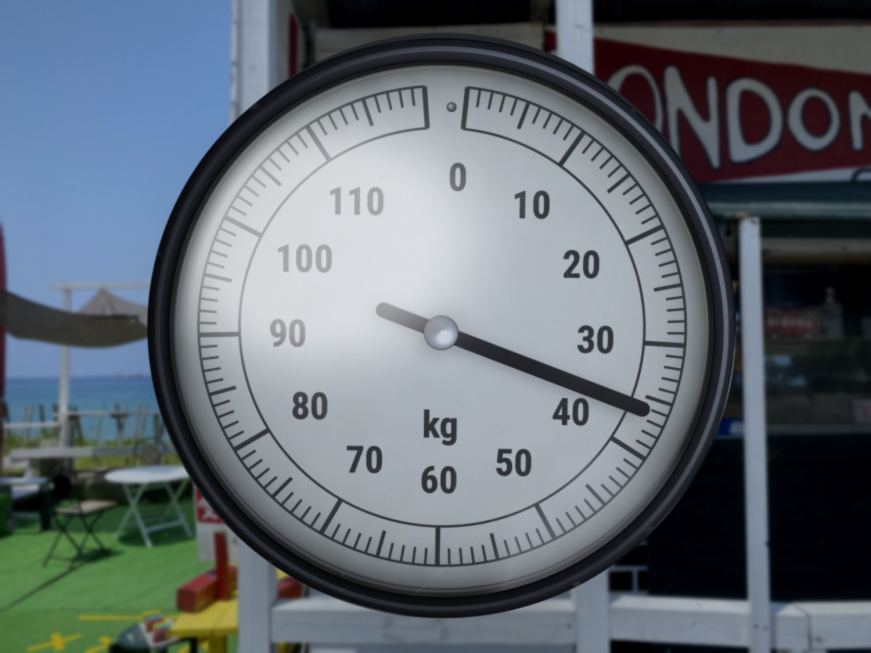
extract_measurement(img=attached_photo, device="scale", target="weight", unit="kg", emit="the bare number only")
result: 36
